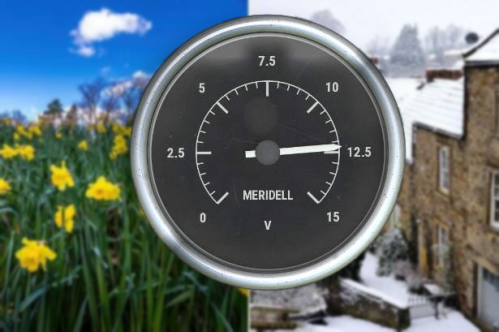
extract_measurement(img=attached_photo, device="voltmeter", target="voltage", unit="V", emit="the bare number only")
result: 12.25
